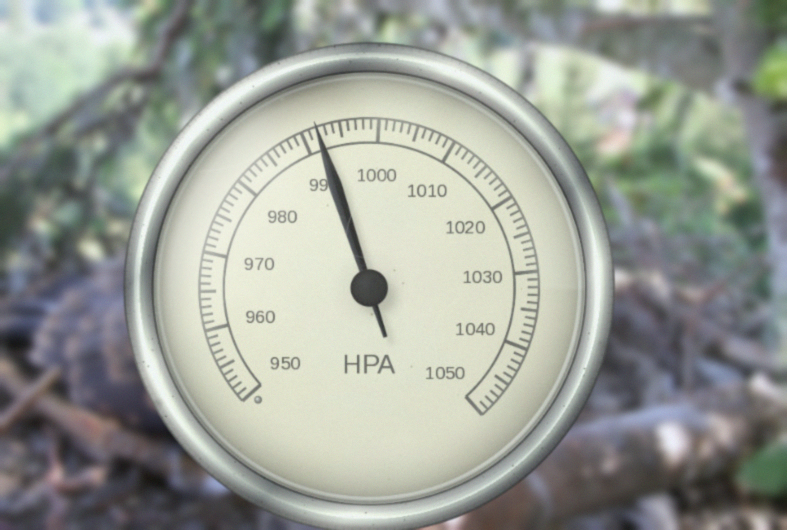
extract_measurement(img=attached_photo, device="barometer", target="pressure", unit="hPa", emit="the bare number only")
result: 992
